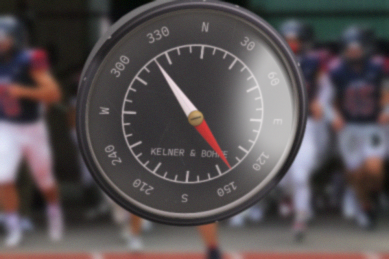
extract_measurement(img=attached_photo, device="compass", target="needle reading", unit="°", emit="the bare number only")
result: 140
